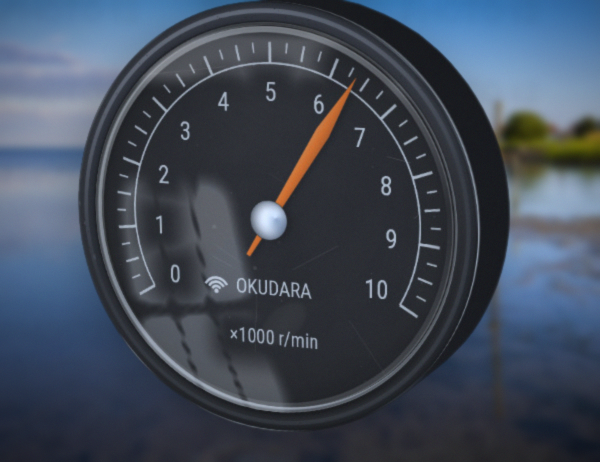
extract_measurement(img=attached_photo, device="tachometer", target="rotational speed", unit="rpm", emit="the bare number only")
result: 6375
